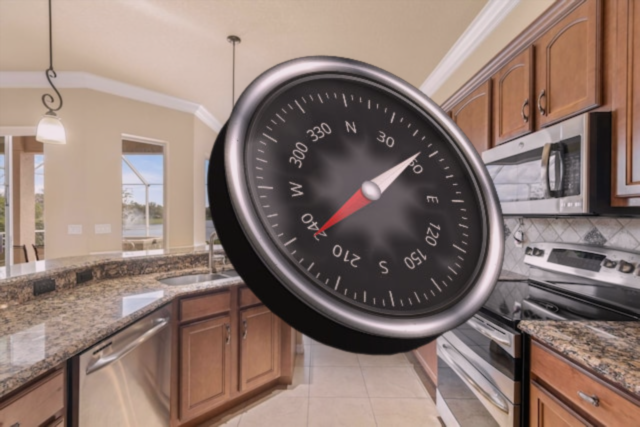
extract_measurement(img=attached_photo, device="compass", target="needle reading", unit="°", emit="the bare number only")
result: 235
